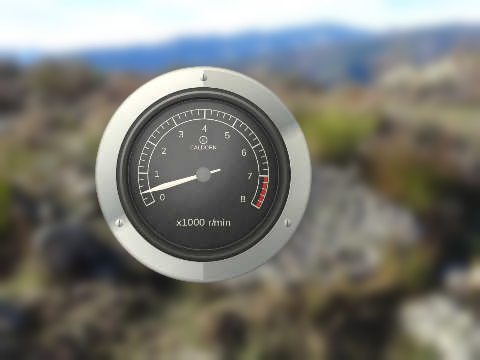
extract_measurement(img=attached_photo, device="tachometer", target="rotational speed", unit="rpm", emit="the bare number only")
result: 400
